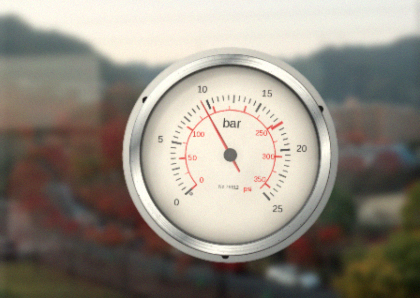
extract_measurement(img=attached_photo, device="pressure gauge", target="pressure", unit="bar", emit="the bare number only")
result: 9.5
